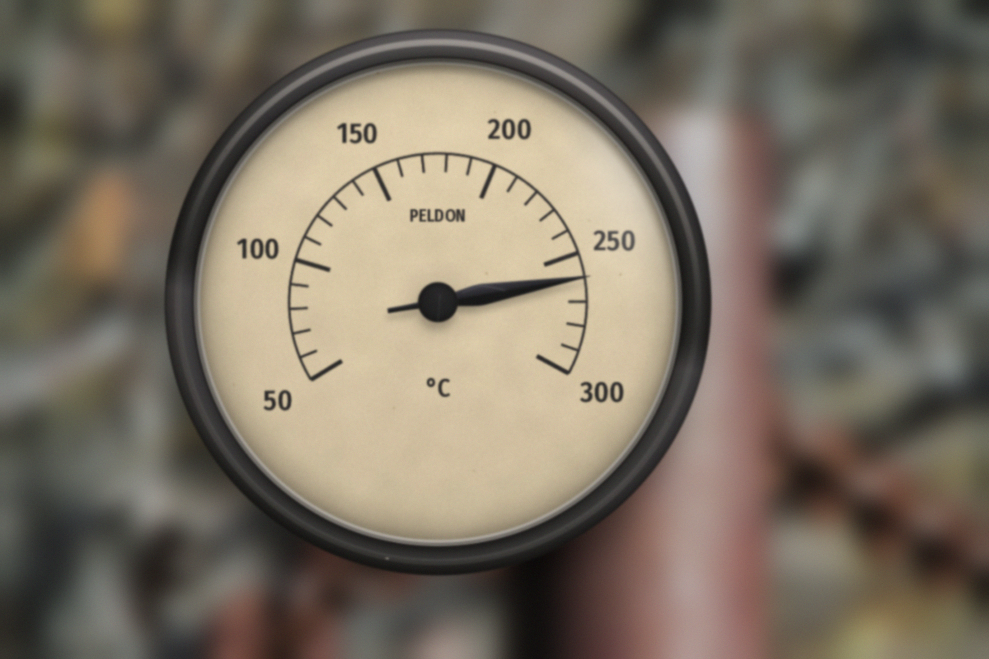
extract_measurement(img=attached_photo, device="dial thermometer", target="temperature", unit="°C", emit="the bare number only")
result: 260
